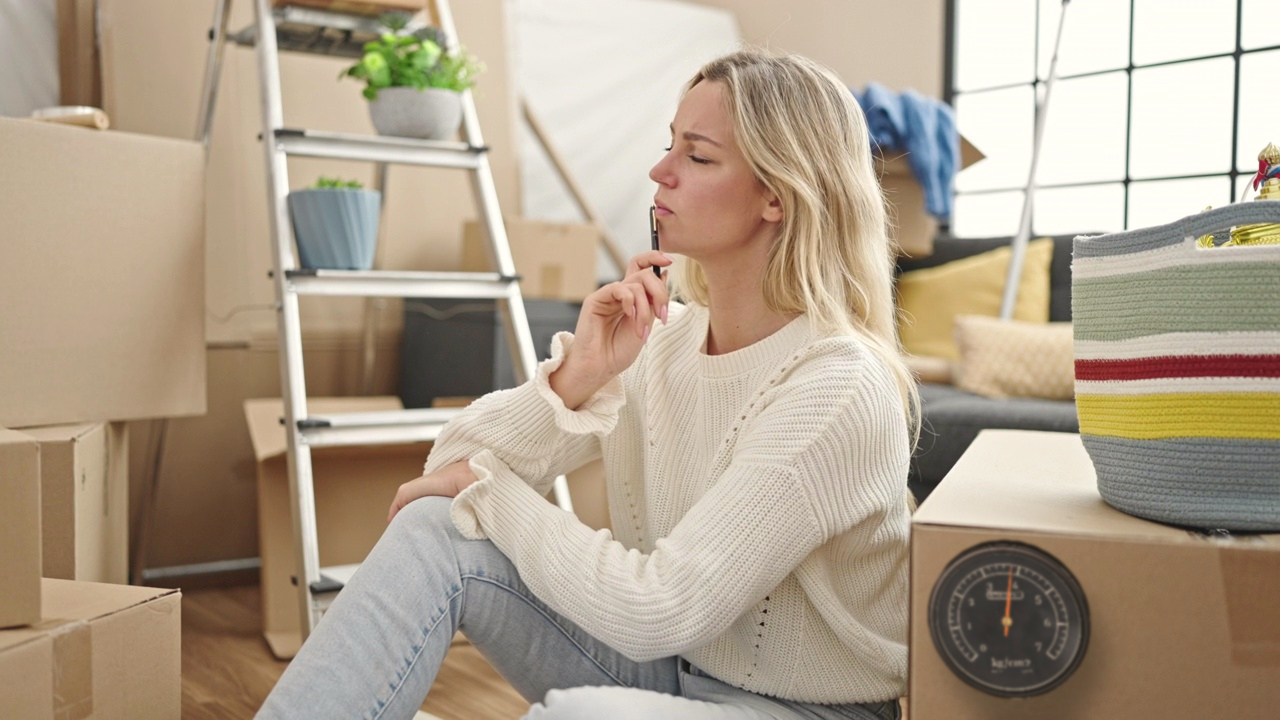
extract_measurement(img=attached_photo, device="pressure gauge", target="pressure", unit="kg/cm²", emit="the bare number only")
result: 3.8
